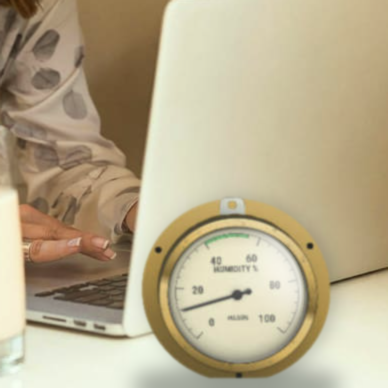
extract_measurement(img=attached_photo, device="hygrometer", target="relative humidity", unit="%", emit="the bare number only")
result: 12
